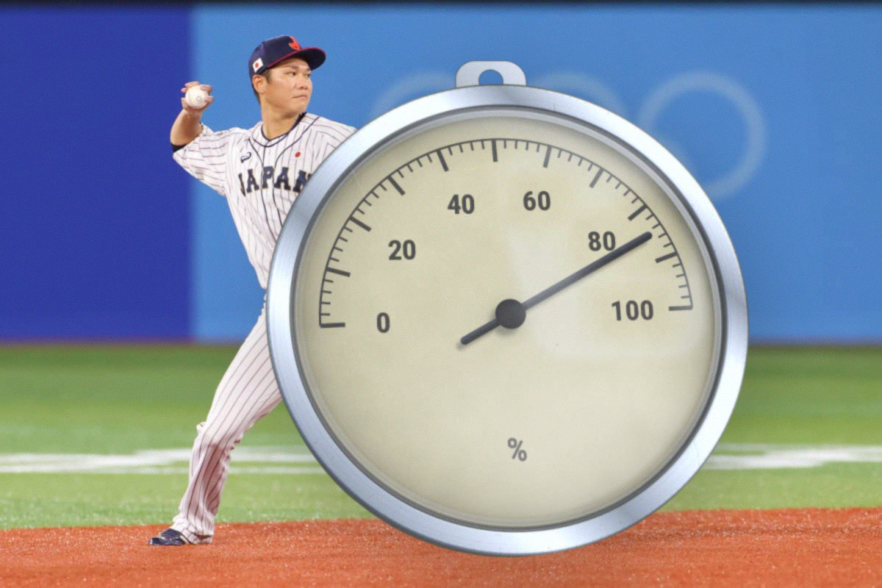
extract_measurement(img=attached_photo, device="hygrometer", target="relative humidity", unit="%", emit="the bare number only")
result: 85
